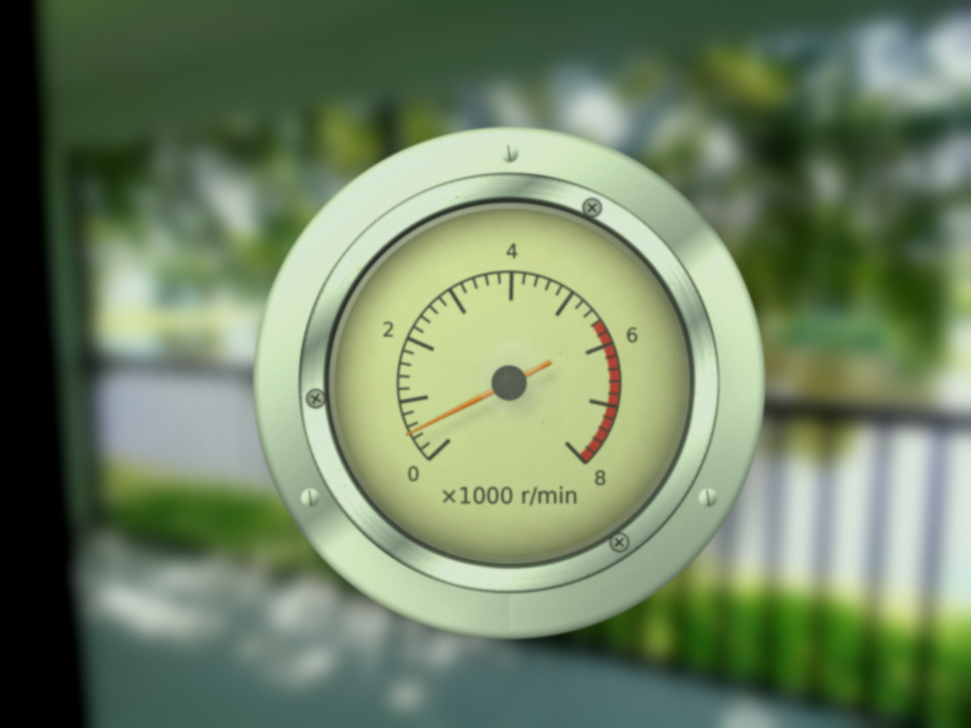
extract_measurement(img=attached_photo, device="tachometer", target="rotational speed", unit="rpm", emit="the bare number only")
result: 500
